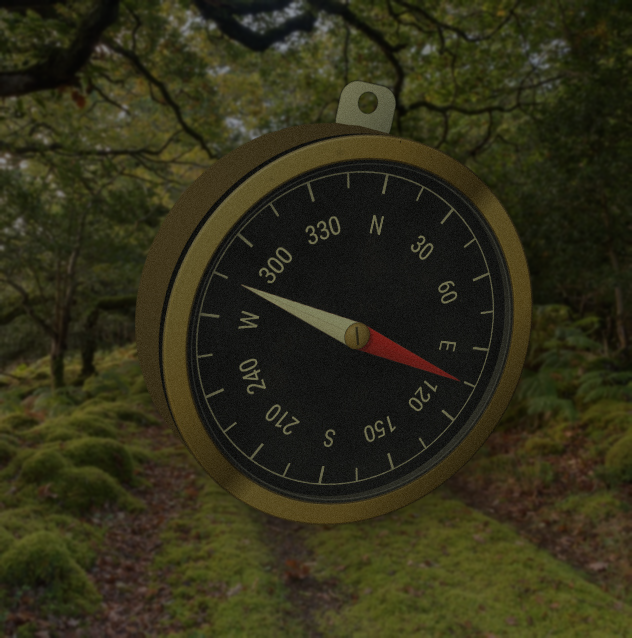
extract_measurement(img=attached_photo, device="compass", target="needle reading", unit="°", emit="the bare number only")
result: 105
